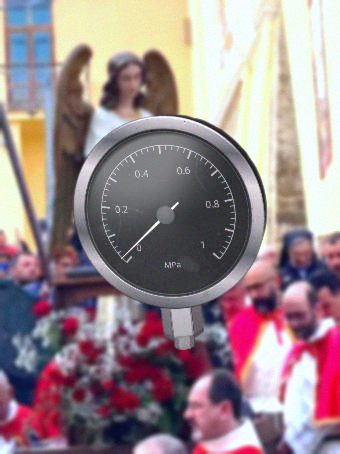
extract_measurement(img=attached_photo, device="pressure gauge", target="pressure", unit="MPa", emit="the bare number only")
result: 0.02
